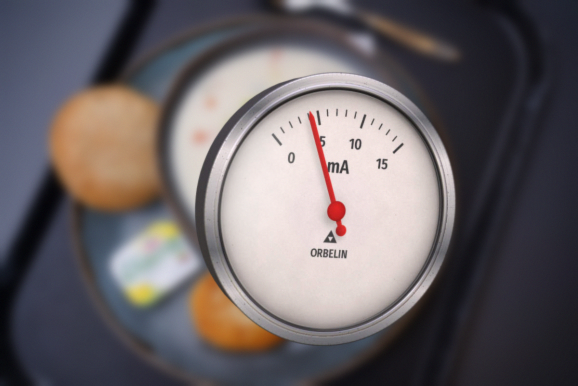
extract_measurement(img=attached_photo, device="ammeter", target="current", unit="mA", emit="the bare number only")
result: 4
